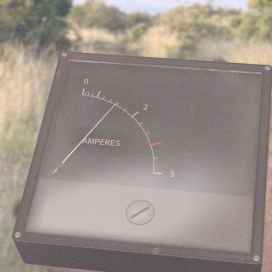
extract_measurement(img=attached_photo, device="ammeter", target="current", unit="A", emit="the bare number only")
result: 1.6
